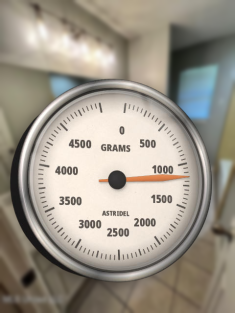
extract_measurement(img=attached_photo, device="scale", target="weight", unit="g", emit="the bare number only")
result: 1150
